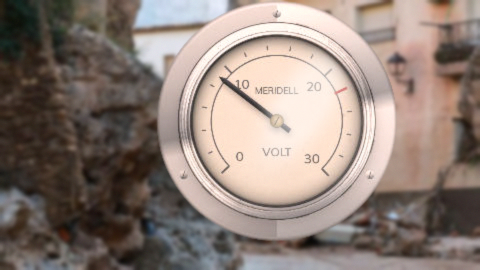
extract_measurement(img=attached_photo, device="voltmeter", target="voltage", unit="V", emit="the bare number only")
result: 9
